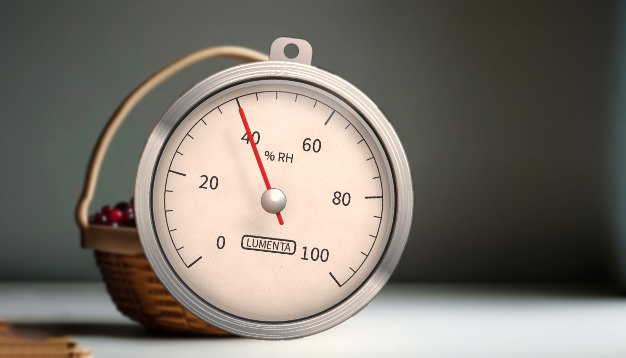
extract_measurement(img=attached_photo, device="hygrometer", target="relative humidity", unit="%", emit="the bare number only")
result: 40
